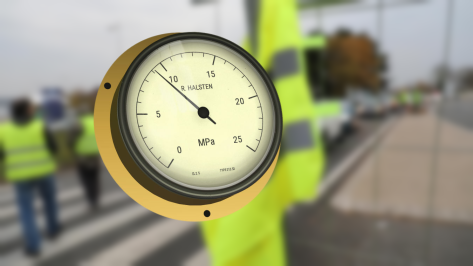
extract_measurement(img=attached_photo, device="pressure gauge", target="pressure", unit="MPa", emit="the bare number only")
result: 9
